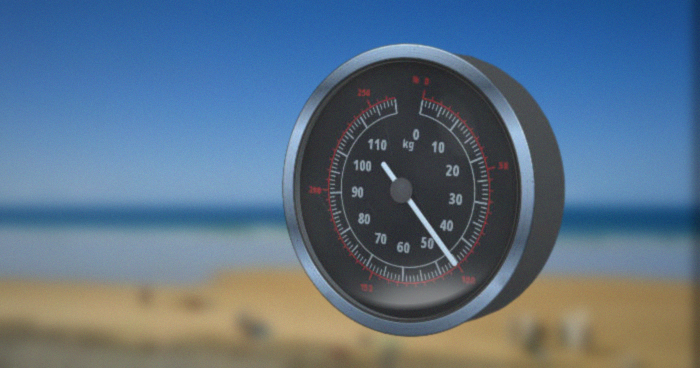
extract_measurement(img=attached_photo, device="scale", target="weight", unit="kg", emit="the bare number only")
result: 45
